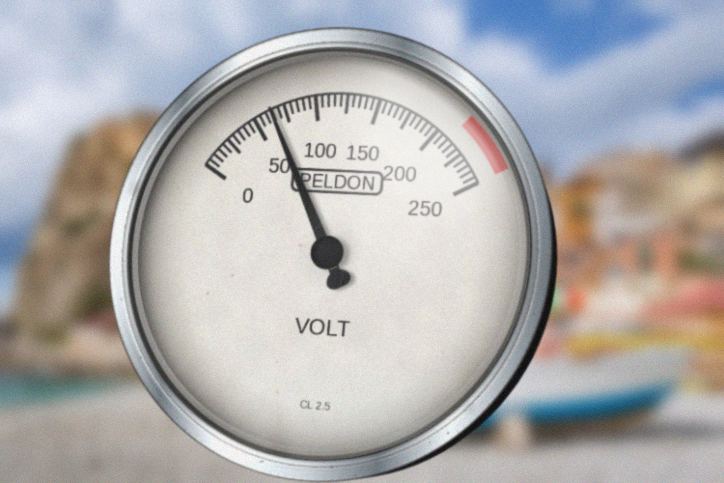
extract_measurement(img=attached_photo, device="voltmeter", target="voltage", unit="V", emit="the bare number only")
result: 65
